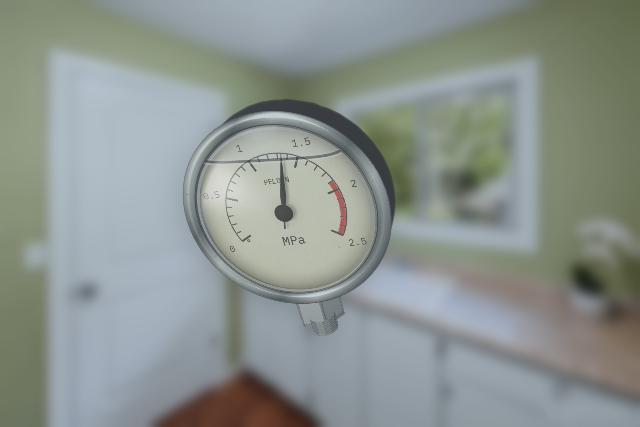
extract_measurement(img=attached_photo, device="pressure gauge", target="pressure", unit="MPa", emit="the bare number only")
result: 1.35
